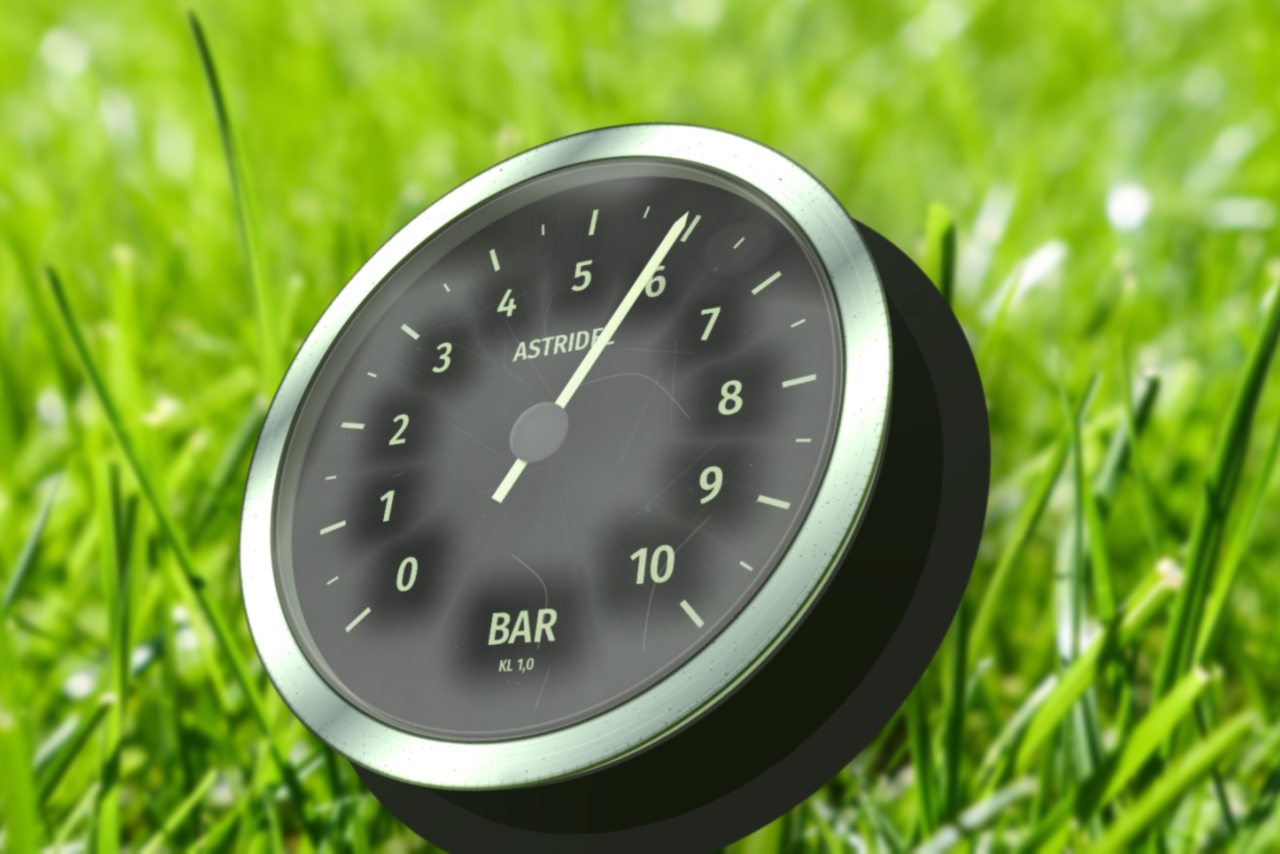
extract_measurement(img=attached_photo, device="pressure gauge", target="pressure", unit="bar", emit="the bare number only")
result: 6
